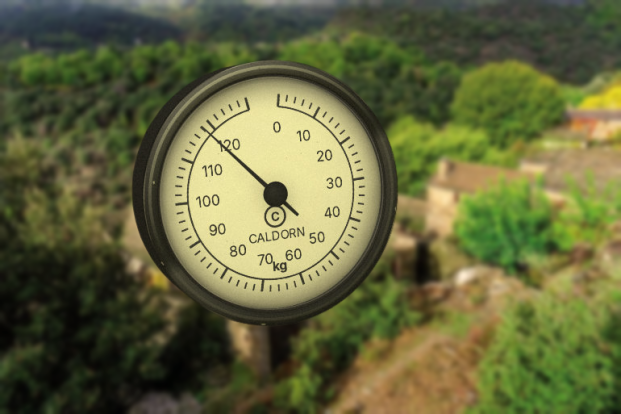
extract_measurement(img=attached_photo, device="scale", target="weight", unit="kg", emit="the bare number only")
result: 118
